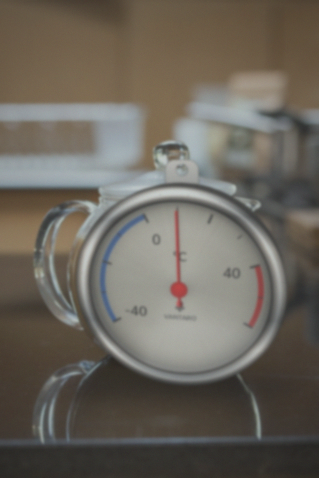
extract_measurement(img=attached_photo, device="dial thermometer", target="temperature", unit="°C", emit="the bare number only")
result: 10
